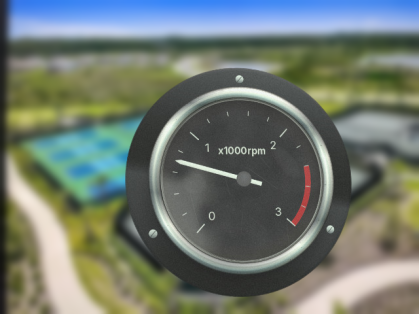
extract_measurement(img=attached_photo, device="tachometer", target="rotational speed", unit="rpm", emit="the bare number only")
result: 700
